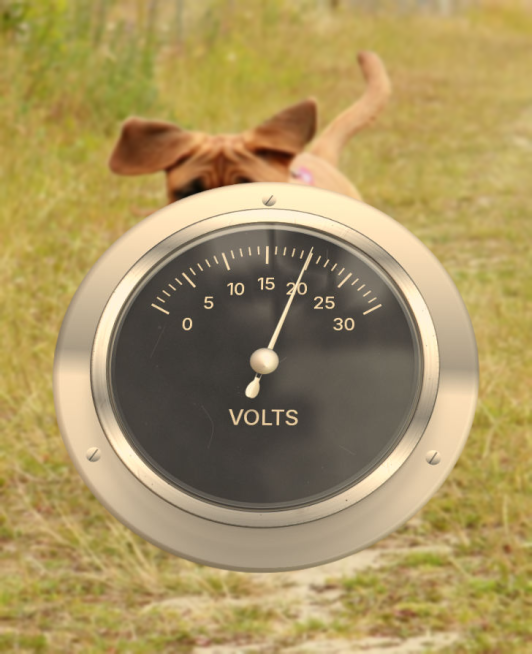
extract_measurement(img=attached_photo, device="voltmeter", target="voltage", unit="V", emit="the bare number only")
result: 20
